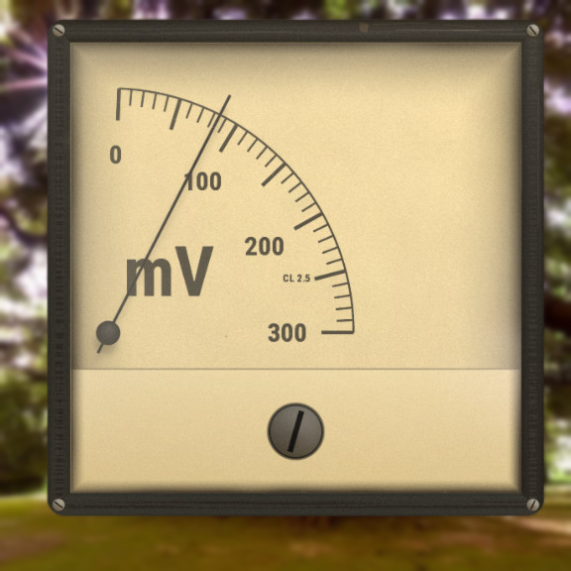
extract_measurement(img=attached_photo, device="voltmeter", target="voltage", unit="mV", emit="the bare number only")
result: 85
